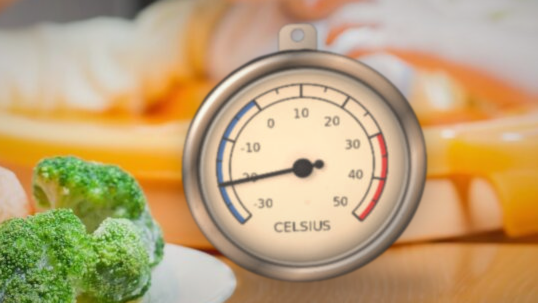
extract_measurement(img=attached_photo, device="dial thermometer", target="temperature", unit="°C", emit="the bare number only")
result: -20
